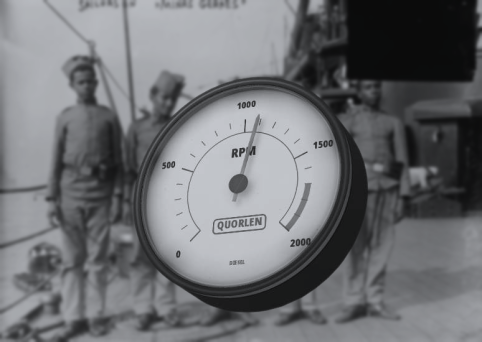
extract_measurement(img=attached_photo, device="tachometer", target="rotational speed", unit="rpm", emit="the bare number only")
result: 1100
